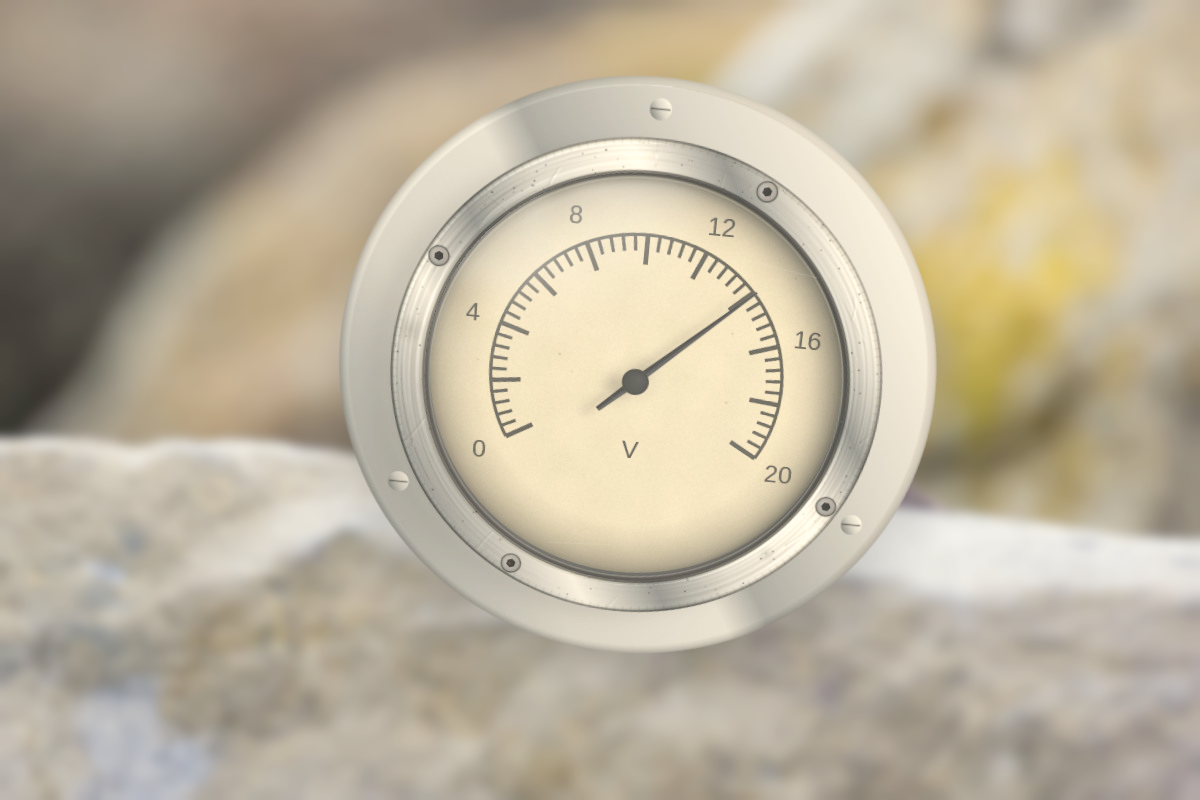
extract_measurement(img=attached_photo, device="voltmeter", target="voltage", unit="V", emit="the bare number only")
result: 14
